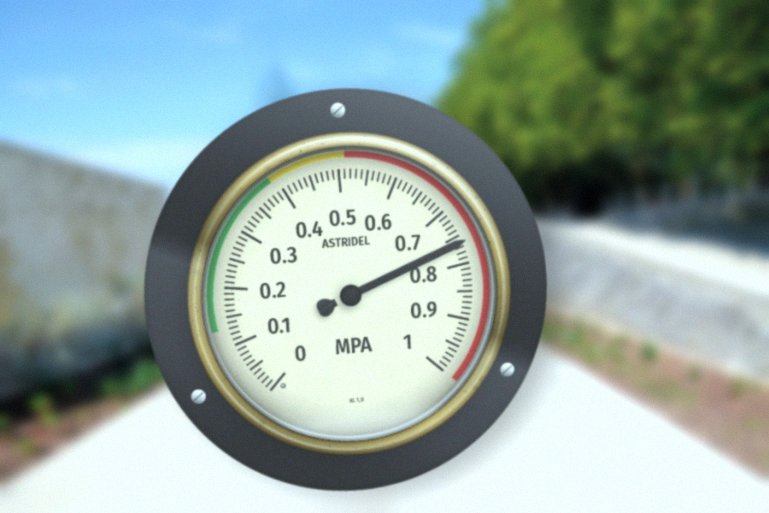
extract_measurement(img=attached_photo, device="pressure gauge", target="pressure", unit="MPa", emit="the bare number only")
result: 0.76
